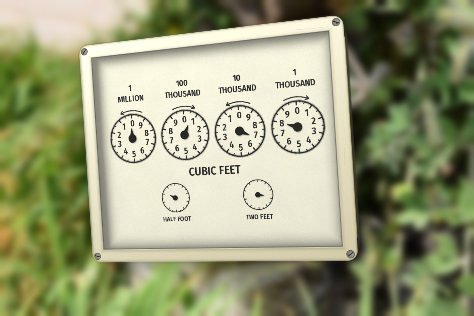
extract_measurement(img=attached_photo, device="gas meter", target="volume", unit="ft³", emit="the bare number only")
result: 6800
